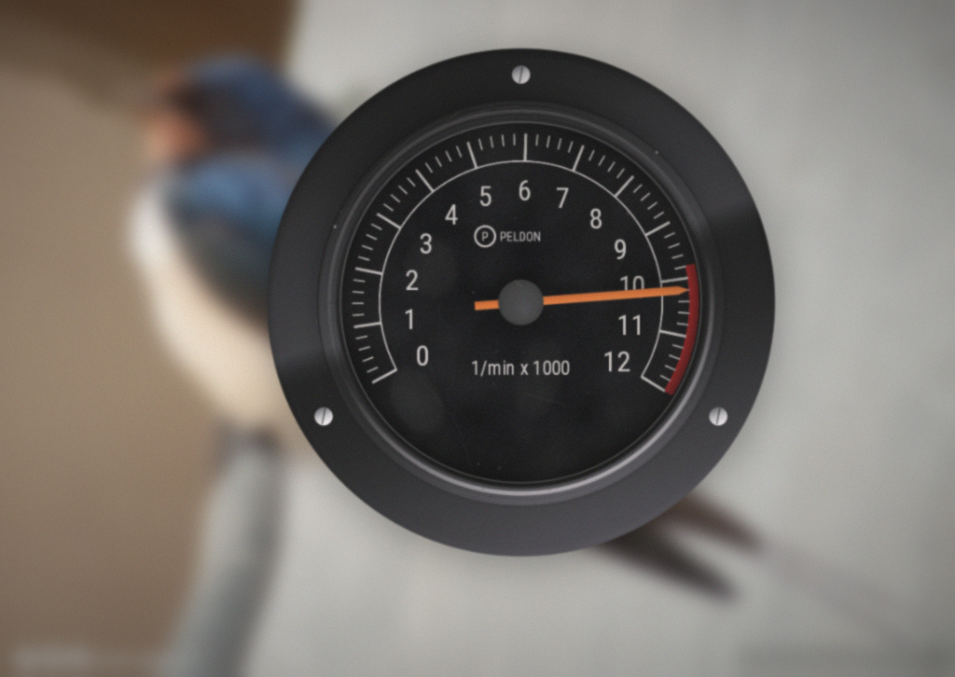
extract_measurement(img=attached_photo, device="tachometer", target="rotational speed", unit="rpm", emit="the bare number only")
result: 10200
